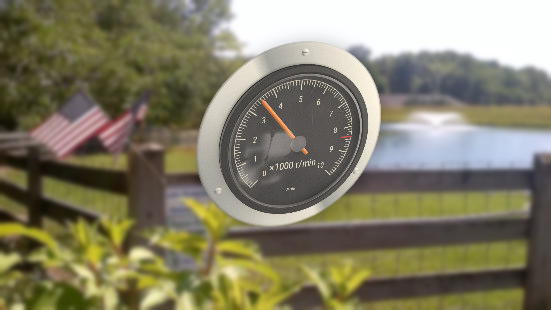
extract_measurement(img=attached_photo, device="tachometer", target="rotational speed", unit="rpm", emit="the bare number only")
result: 3500
